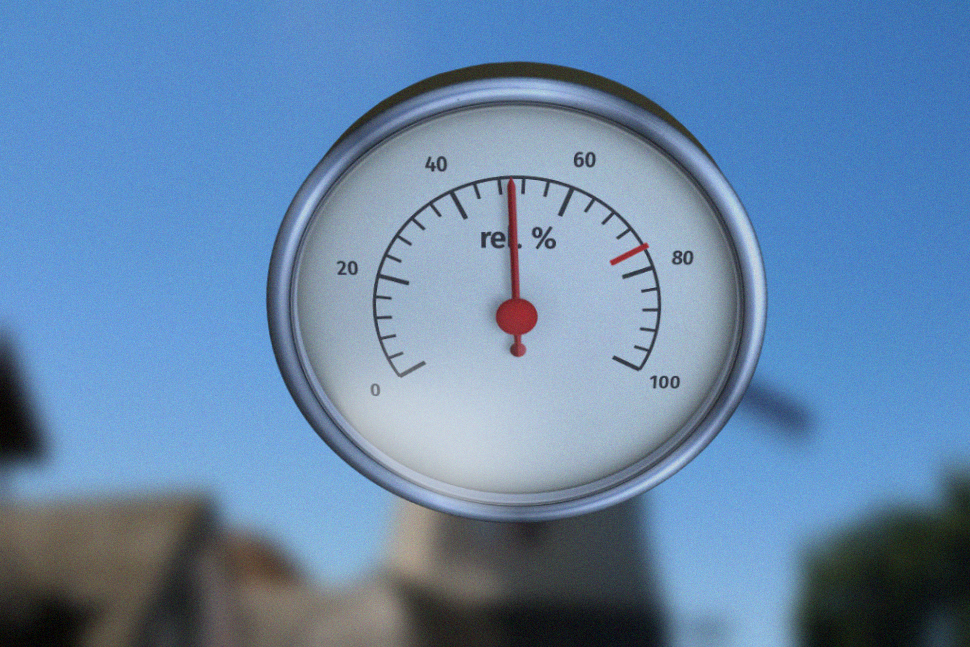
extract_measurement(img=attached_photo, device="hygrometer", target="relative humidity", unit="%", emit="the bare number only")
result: 50
